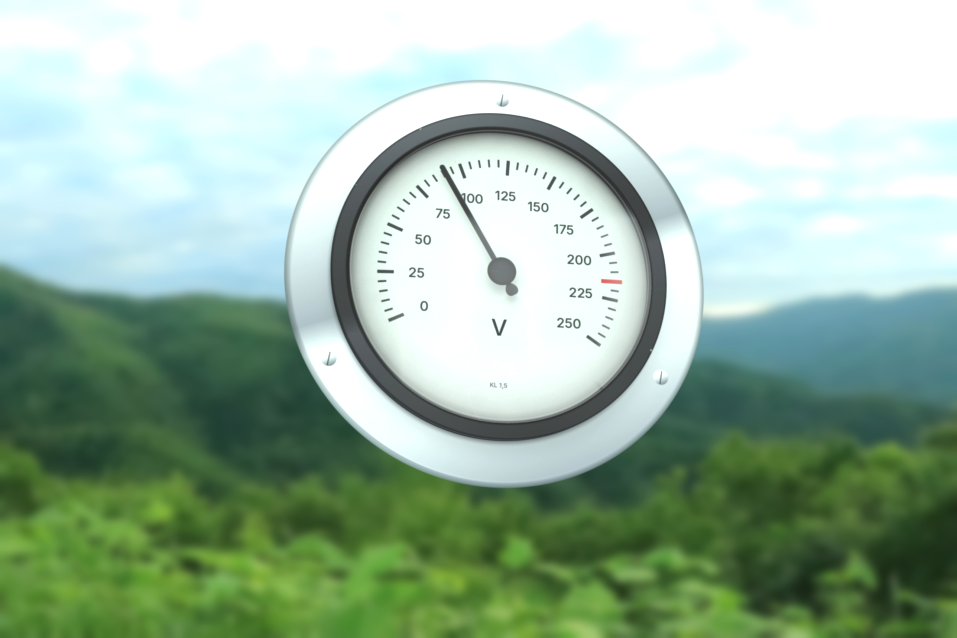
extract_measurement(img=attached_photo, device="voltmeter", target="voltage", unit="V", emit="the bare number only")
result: 90
